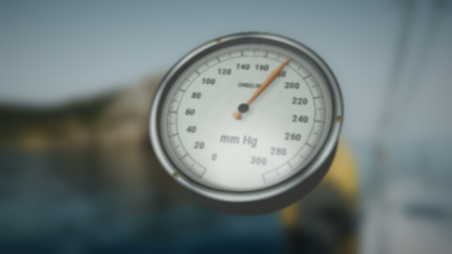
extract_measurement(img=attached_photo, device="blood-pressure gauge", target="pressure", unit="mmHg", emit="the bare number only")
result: 180
